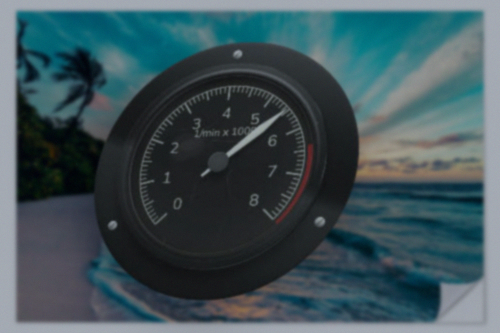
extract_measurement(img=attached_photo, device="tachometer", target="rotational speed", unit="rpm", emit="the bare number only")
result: 5500
